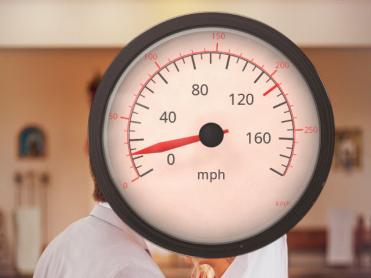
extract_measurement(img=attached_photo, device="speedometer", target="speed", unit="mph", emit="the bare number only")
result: 12.5
